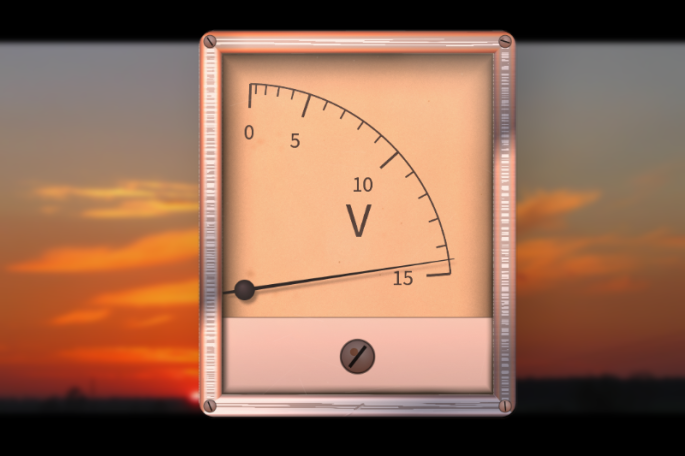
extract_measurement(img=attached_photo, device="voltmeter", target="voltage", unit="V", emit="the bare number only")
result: 14.5
